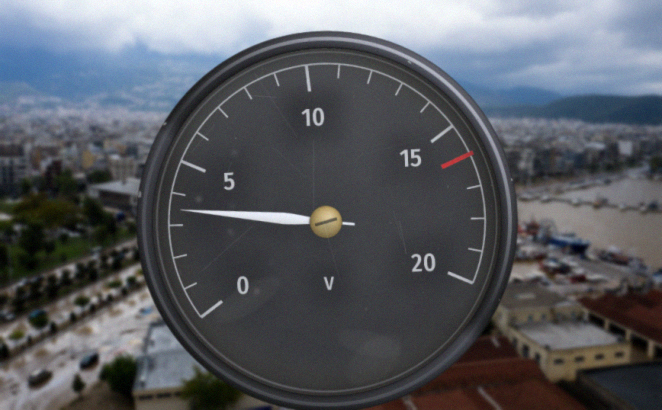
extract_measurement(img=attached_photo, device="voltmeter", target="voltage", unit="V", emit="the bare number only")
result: 3.5
